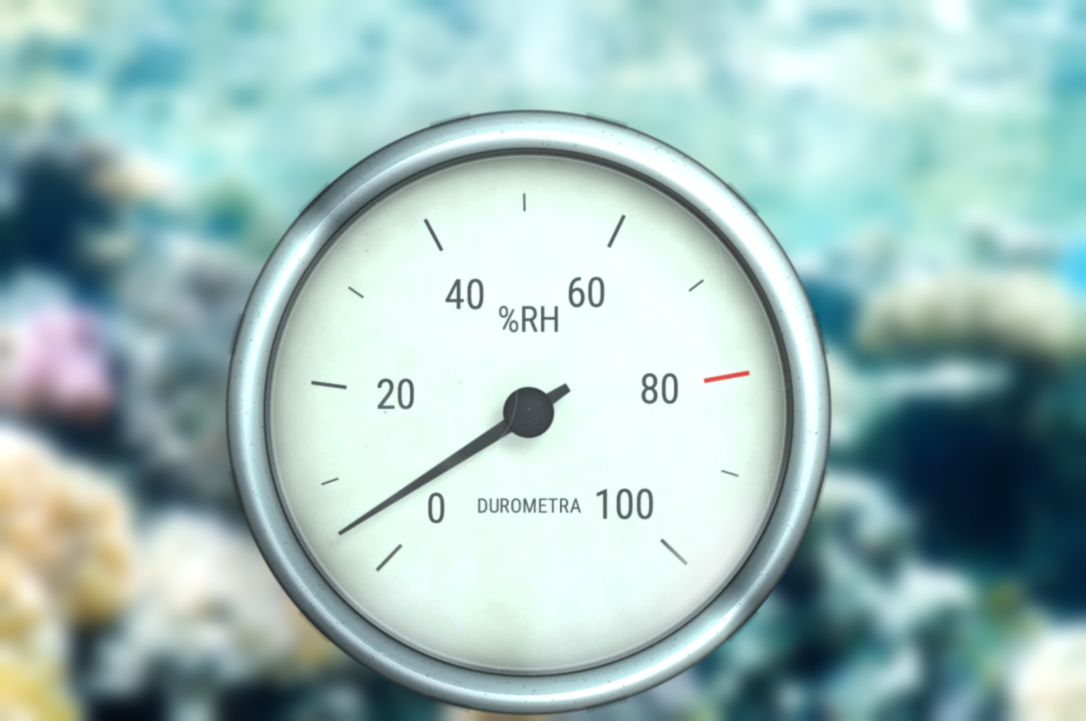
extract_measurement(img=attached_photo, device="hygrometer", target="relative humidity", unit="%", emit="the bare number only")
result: 5
